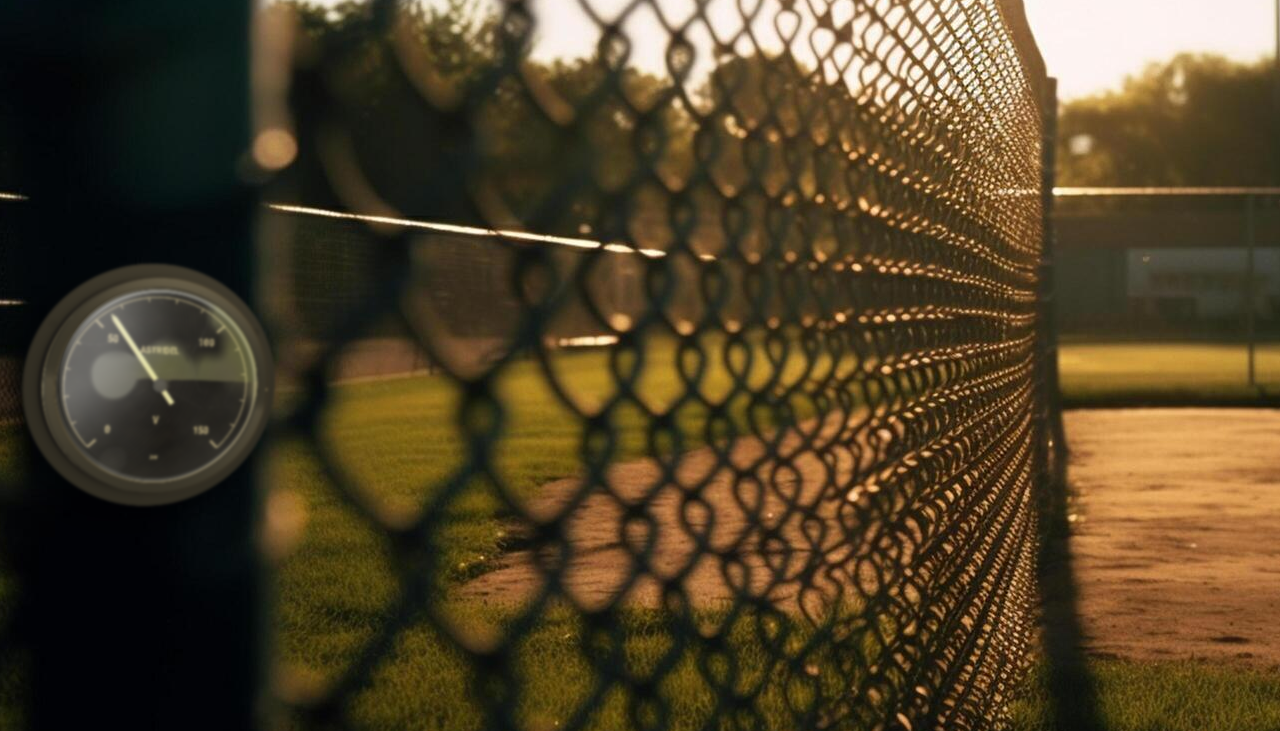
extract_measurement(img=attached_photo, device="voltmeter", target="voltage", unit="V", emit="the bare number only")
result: 55
